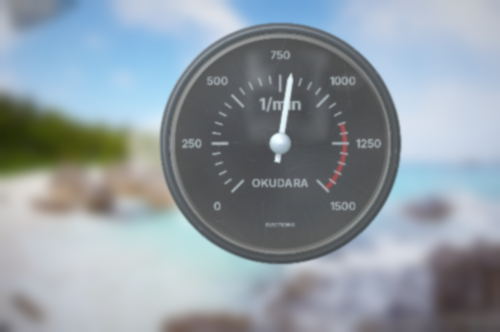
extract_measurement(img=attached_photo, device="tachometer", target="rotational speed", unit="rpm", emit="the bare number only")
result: 800
